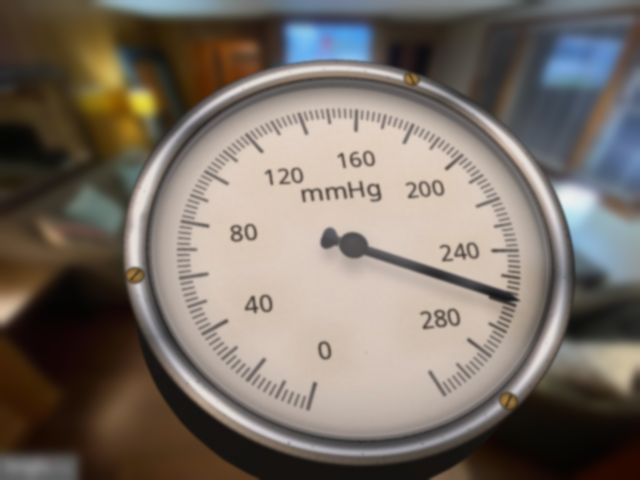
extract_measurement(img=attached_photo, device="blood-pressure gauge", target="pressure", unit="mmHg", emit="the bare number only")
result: 260
